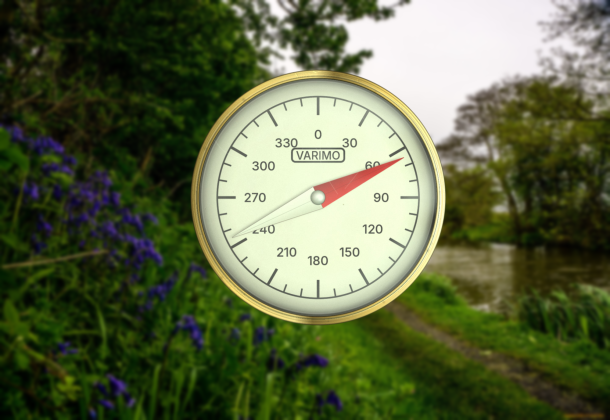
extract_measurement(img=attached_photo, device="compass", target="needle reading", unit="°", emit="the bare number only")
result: 65
